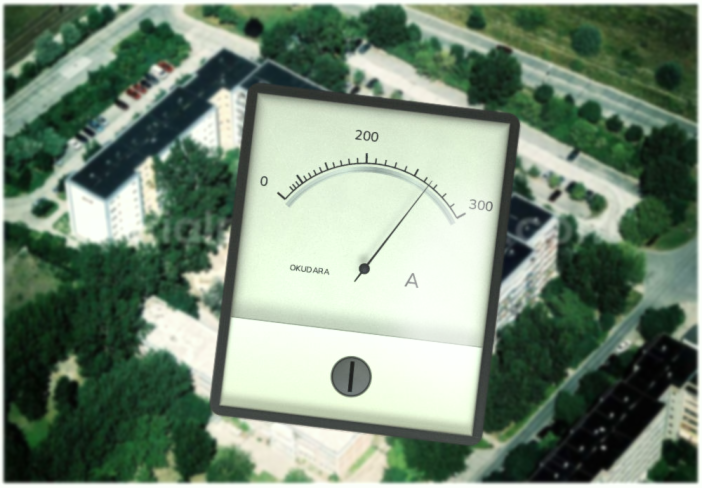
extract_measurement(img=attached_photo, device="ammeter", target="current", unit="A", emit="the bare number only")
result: 265
